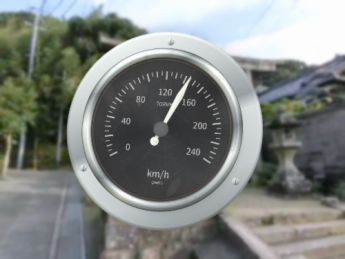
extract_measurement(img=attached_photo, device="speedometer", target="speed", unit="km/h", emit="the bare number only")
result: 145
